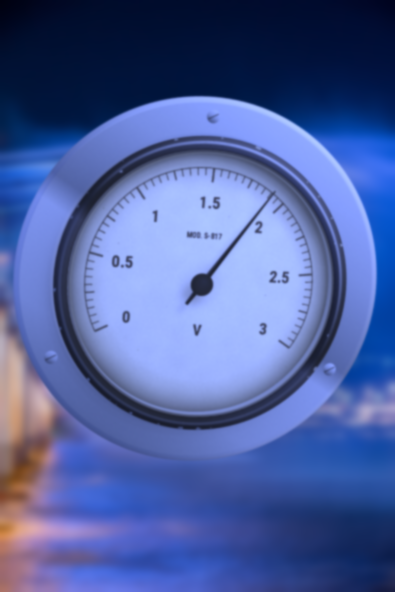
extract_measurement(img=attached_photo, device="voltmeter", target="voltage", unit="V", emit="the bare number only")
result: 1.9
